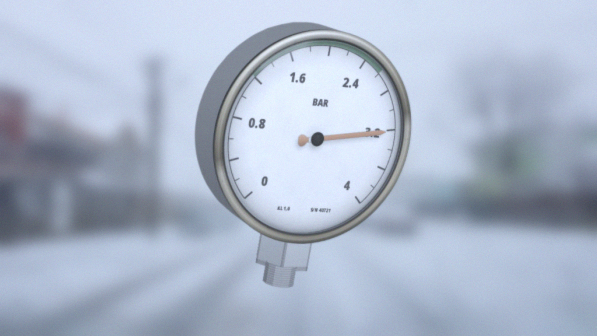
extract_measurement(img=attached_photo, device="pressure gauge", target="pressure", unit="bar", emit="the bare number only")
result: 3.2
